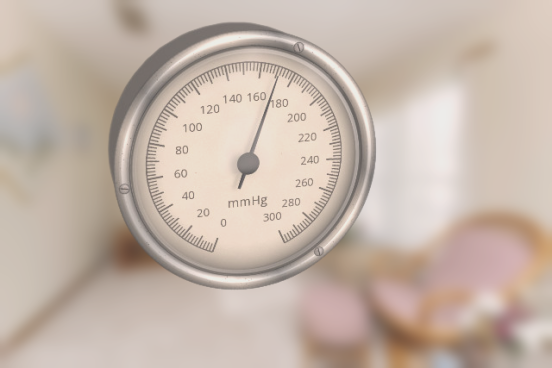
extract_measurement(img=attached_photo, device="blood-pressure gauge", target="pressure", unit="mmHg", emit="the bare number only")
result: 170
